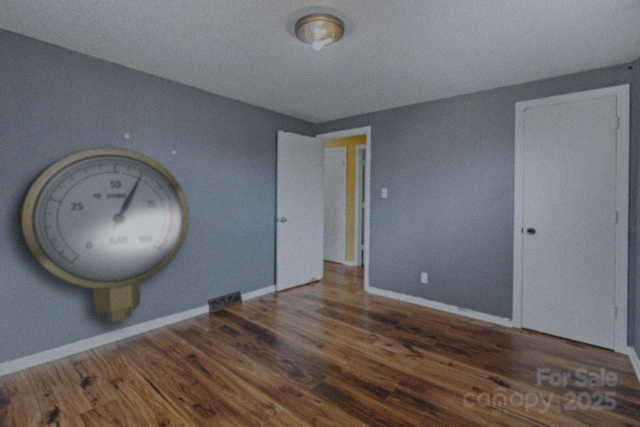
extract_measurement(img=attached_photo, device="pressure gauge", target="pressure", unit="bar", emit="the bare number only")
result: 60
